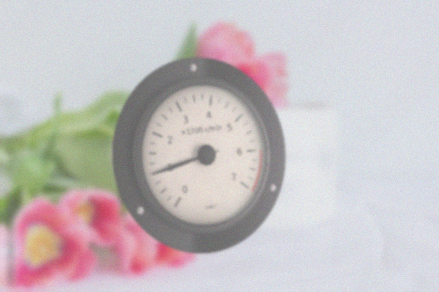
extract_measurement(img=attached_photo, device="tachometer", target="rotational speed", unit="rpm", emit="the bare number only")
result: 1000
